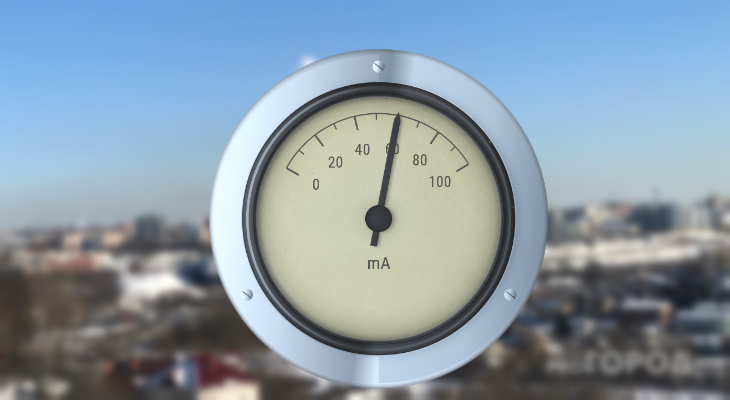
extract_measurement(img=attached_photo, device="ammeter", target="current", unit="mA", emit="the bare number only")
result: 60
